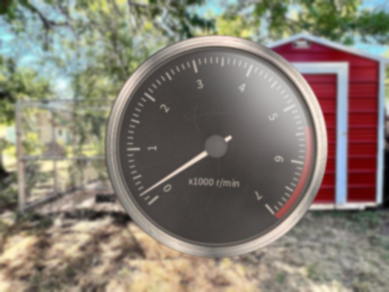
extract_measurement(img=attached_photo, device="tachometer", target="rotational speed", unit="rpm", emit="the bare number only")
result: 200
